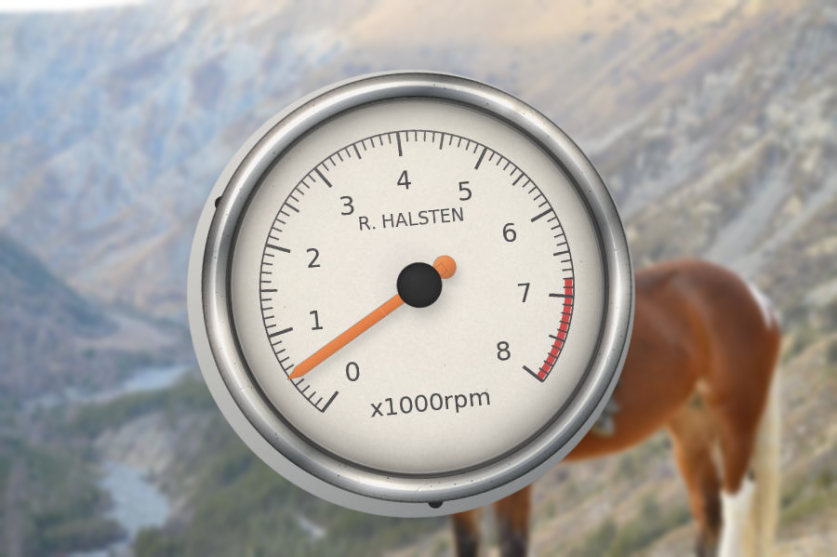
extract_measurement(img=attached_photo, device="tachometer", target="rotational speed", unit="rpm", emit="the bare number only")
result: 500
